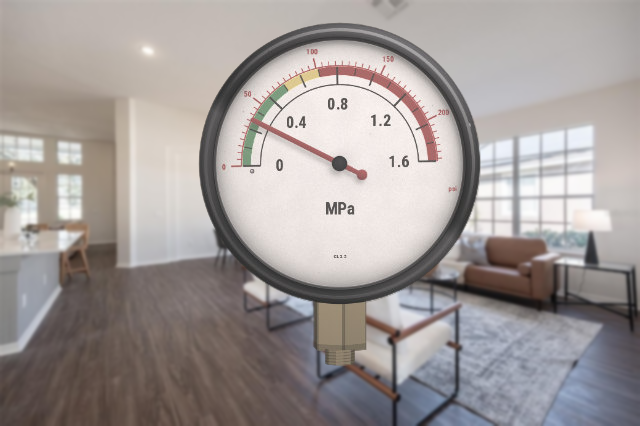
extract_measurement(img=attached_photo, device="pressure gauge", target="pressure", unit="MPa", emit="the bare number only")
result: 0.25
